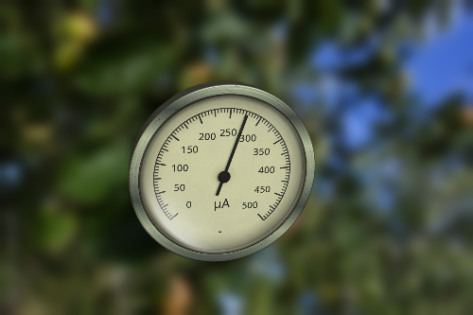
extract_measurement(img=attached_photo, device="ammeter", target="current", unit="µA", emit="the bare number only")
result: 275
